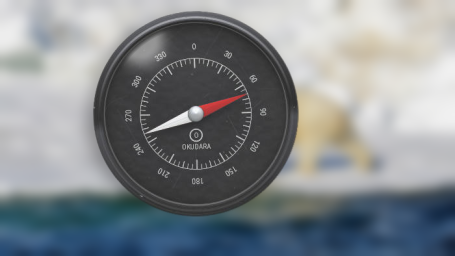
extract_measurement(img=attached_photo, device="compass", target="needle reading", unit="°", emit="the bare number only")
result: 70
